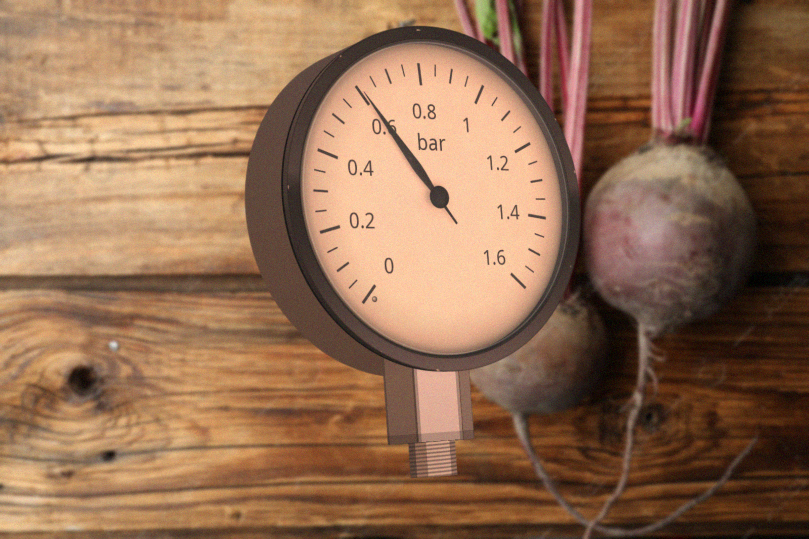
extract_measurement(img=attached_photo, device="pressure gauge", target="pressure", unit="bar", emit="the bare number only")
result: 0.6
